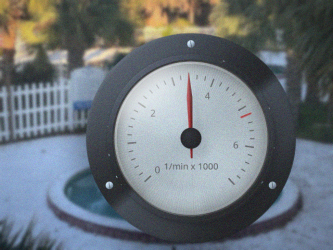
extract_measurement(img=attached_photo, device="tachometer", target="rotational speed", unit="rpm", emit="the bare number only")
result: 3400
